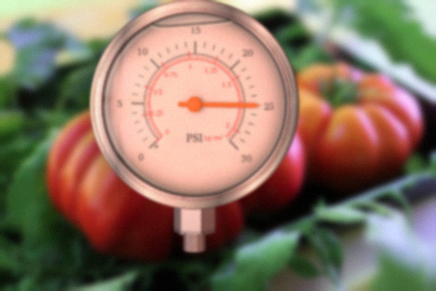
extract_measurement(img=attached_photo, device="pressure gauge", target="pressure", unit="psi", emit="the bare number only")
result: 25
